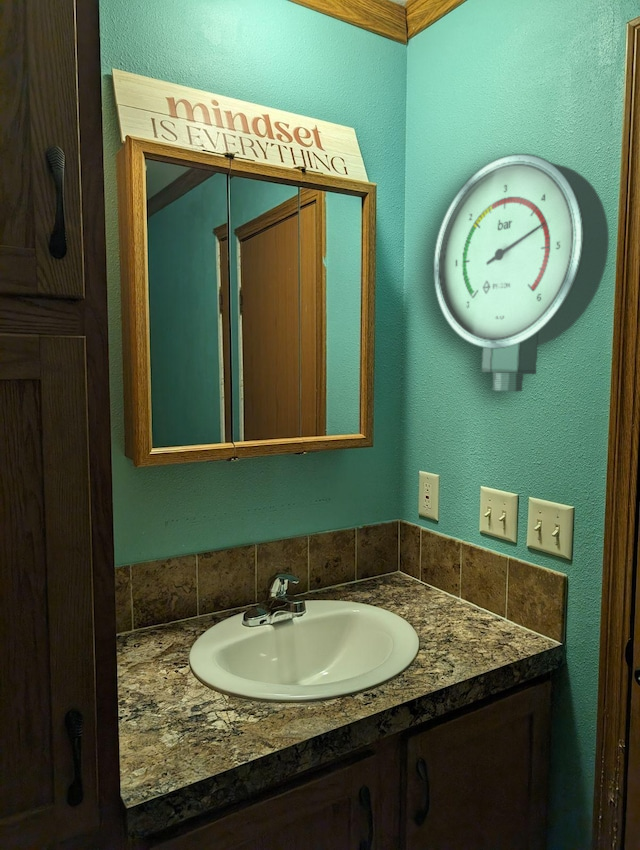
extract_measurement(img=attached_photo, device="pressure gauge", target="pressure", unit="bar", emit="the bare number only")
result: 4.5
